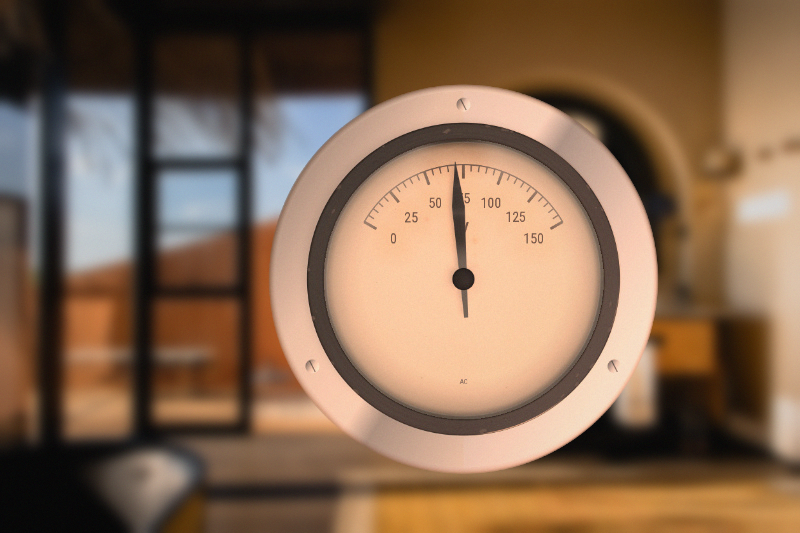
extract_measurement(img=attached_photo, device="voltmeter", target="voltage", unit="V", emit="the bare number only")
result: 70
